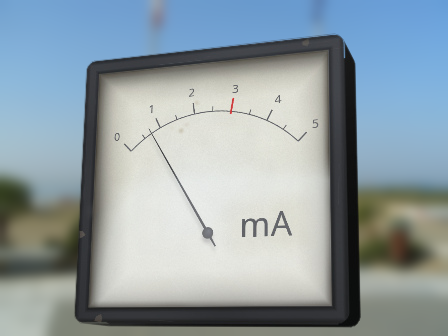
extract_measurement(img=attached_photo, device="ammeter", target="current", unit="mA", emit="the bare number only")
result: 0.75
